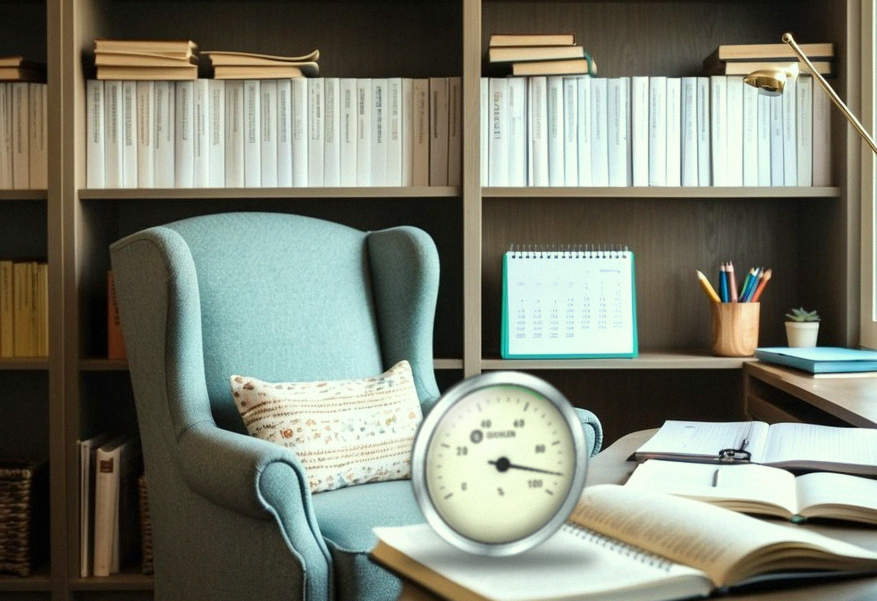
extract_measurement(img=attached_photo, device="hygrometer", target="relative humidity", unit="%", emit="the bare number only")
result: 92
